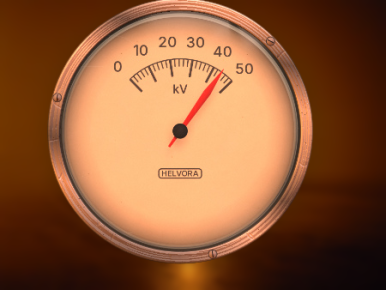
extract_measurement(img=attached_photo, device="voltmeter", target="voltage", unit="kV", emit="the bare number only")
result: 44
